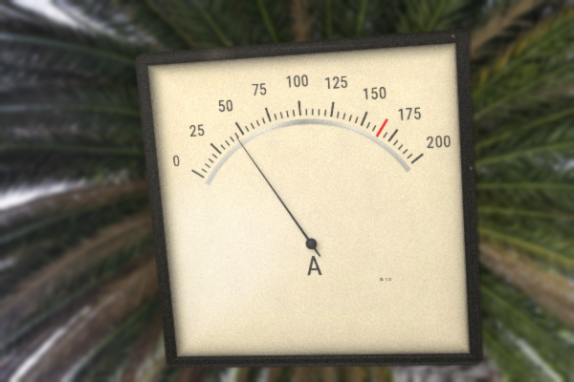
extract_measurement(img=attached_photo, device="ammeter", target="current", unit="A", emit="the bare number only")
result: 45
